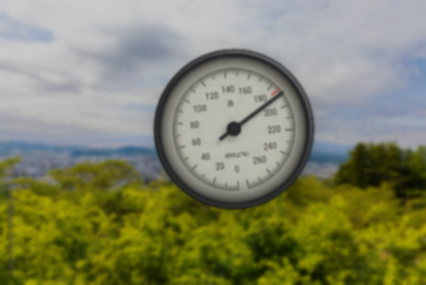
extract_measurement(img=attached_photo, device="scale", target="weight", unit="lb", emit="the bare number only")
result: 190
